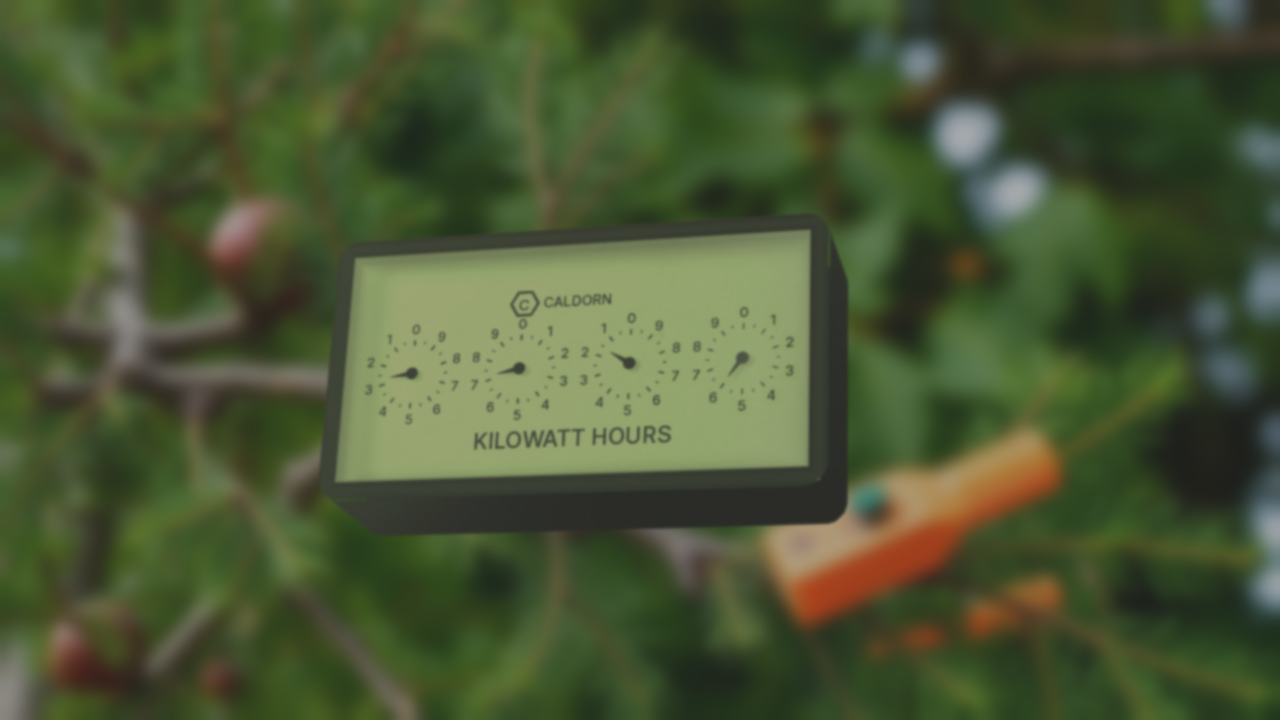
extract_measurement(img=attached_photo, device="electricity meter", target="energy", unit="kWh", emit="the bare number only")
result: 2716
